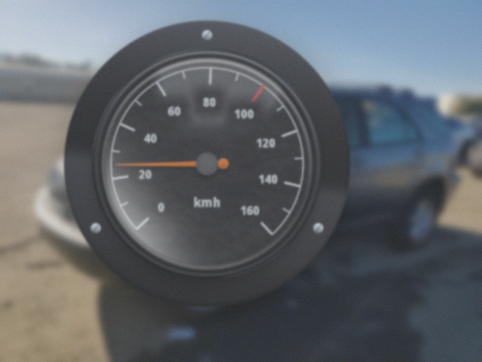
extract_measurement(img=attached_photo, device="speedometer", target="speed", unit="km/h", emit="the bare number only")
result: 25
